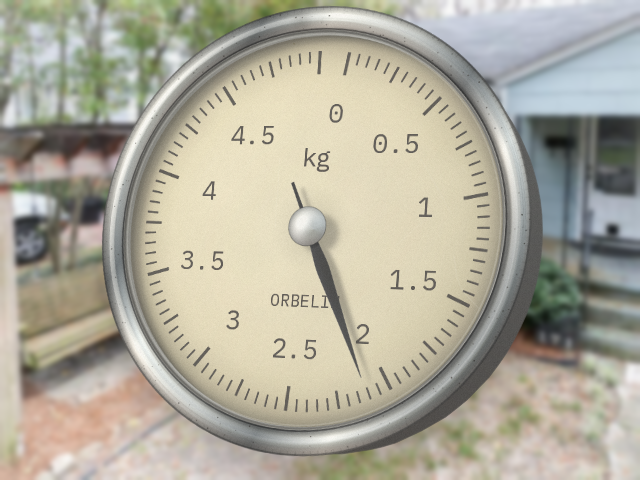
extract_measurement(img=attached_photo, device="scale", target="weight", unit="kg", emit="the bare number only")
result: 2.1
